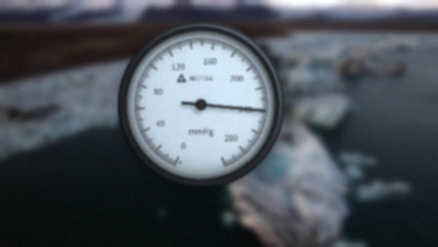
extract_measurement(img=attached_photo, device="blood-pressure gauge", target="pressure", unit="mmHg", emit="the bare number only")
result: 240
